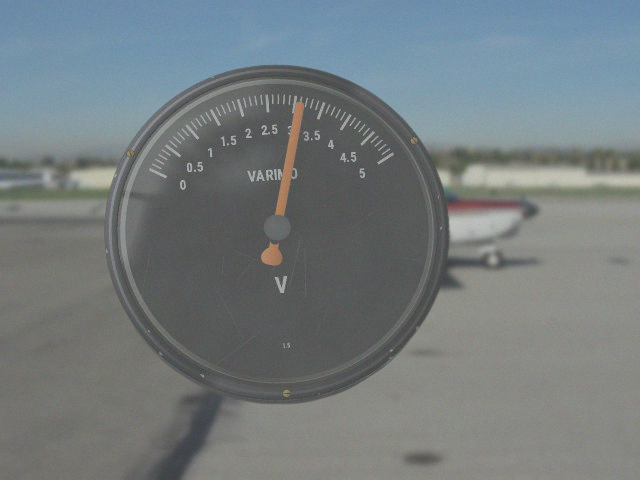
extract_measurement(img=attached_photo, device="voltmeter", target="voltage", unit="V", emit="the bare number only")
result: 3.1
